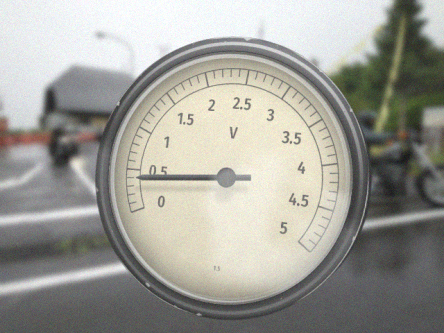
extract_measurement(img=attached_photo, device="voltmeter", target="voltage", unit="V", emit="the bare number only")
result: 0.4
